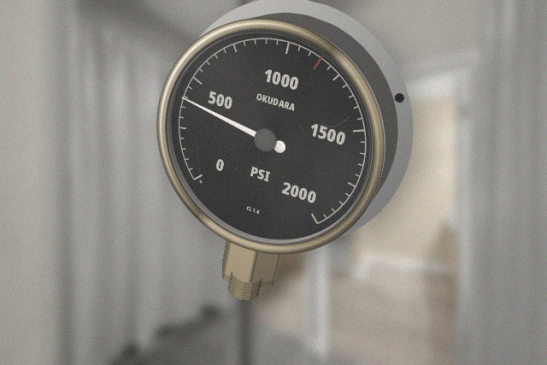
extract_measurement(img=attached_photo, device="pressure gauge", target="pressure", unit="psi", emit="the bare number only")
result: 400
